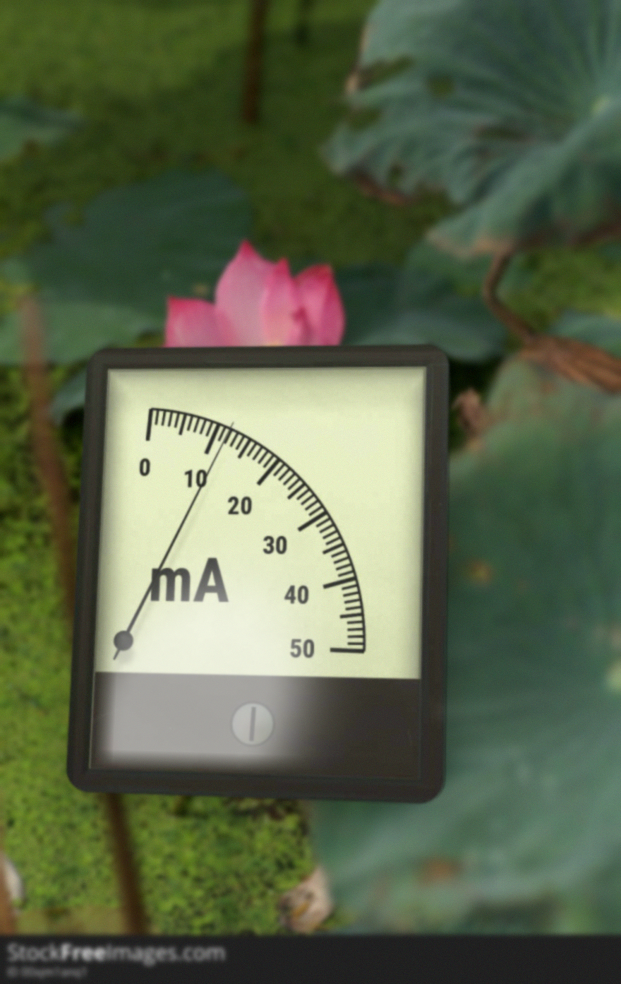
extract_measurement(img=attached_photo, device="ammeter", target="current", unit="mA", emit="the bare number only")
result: 12
